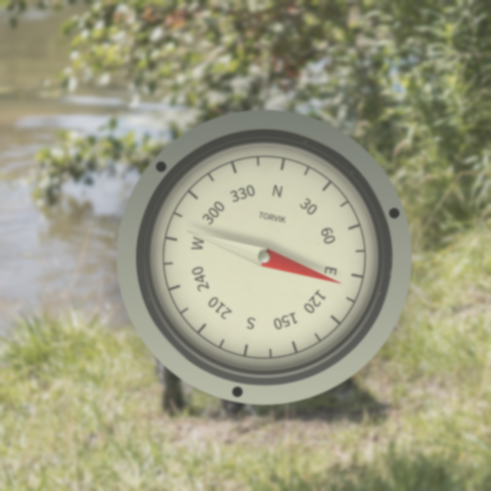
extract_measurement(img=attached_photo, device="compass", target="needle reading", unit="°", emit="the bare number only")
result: 97.5
